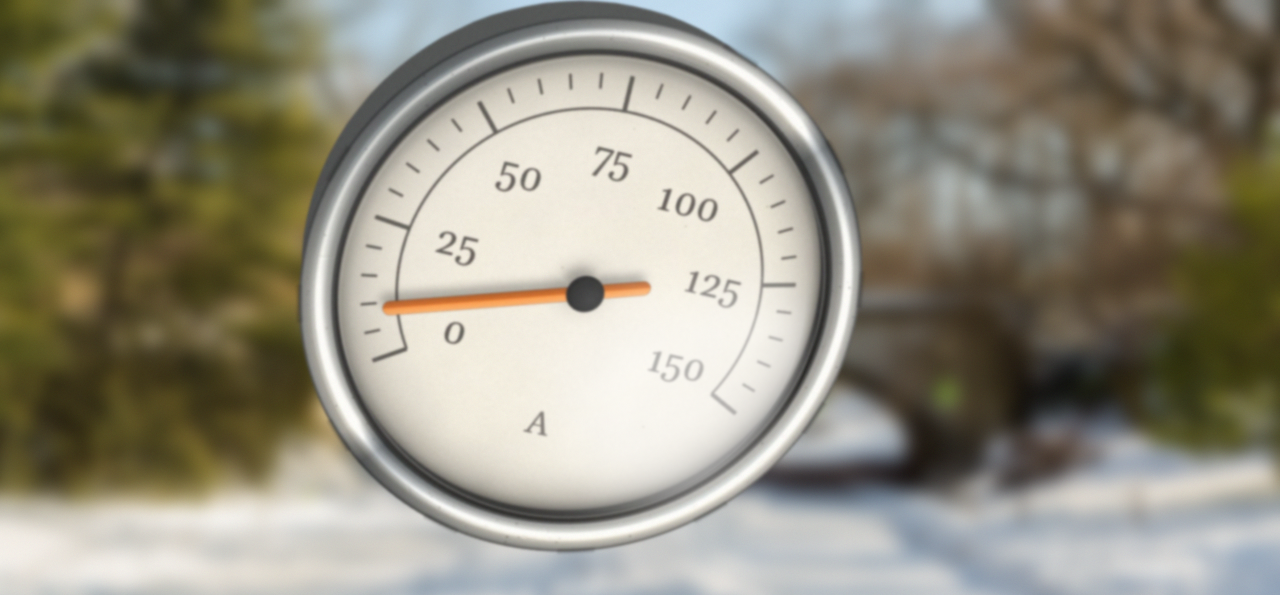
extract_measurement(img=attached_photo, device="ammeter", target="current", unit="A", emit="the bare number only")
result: 10
